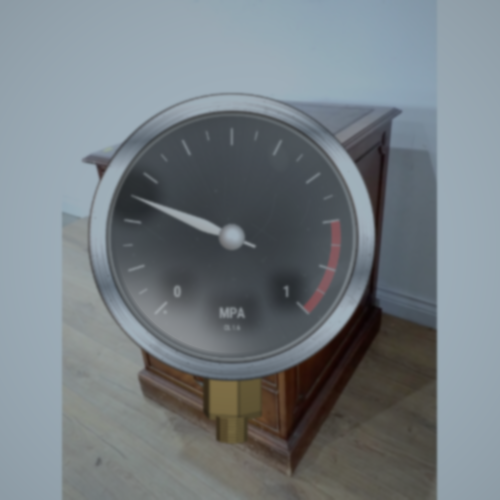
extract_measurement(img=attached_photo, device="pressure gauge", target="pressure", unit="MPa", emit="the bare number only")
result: 0.25
